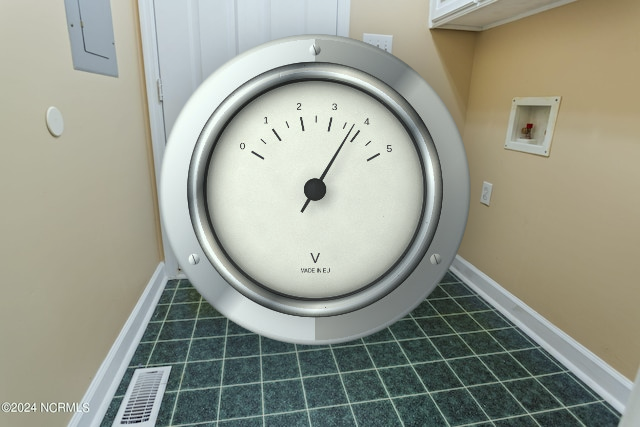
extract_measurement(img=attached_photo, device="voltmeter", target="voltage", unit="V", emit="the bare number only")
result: 3.75
